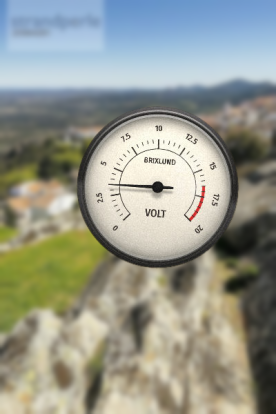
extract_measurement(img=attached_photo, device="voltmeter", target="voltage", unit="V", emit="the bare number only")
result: 3.5
